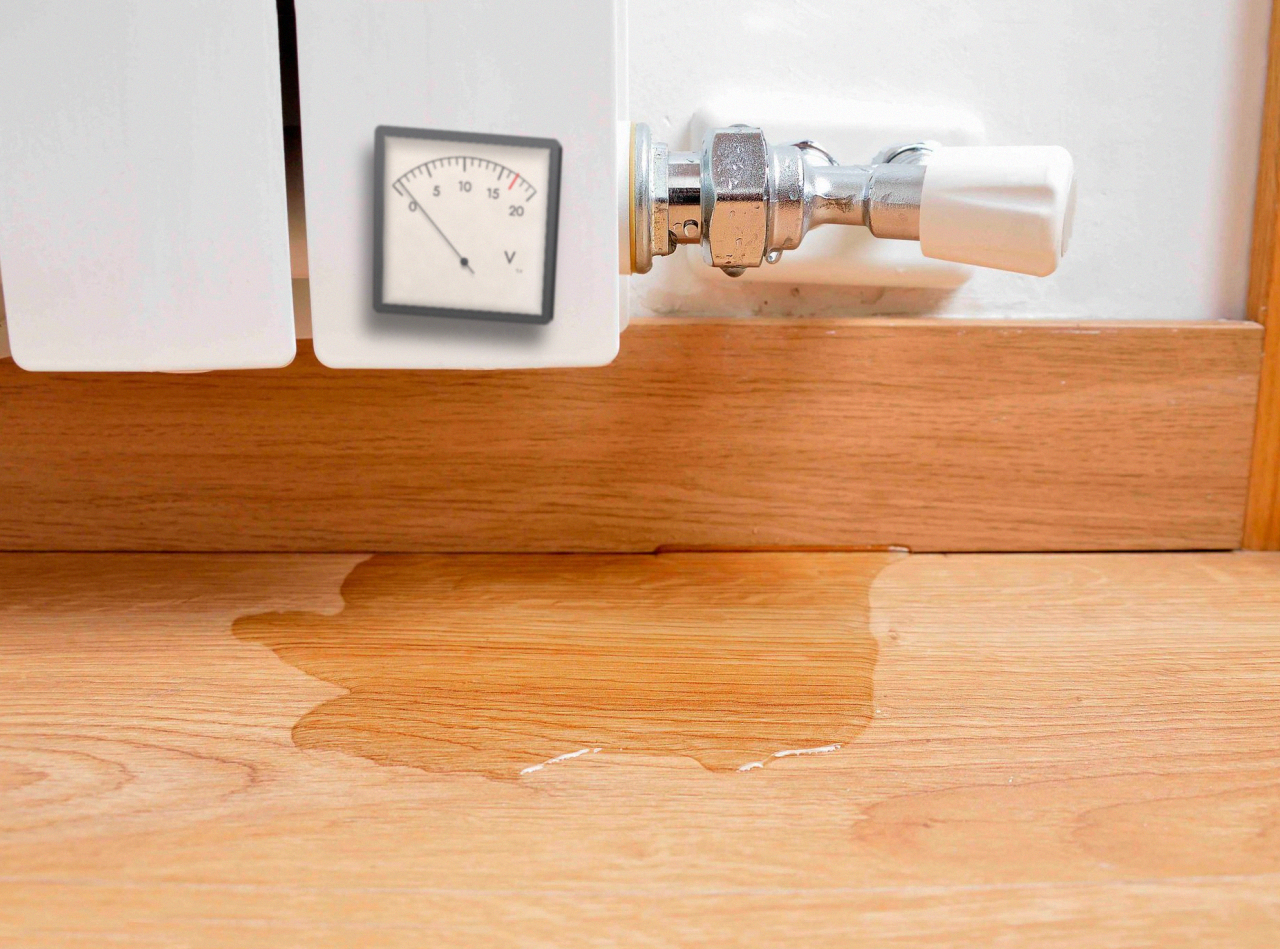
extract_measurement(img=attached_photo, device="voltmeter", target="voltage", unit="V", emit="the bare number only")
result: 1
